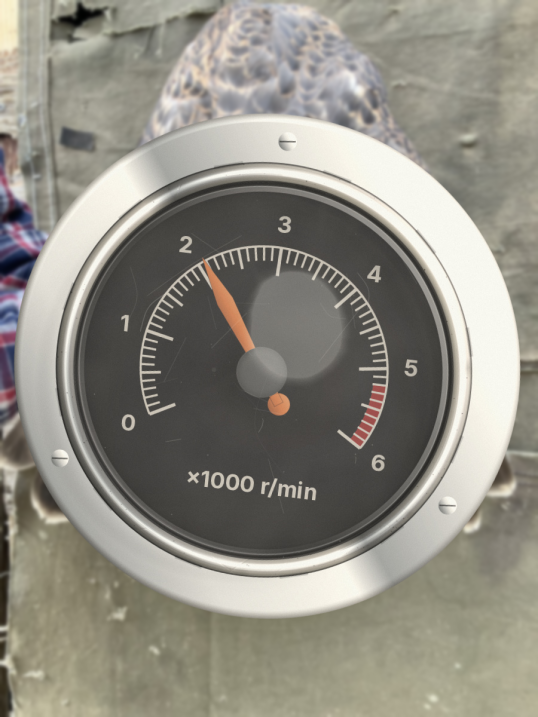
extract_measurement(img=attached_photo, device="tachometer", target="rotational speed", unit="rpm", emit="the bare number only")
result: 2100
